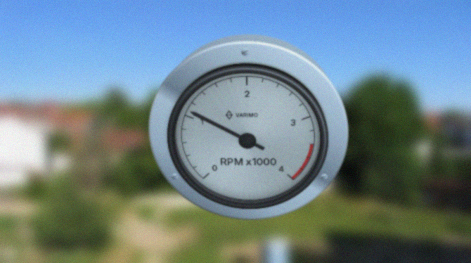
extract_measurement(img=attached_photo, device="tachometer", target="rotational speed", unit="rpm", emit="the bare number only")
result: 1100
